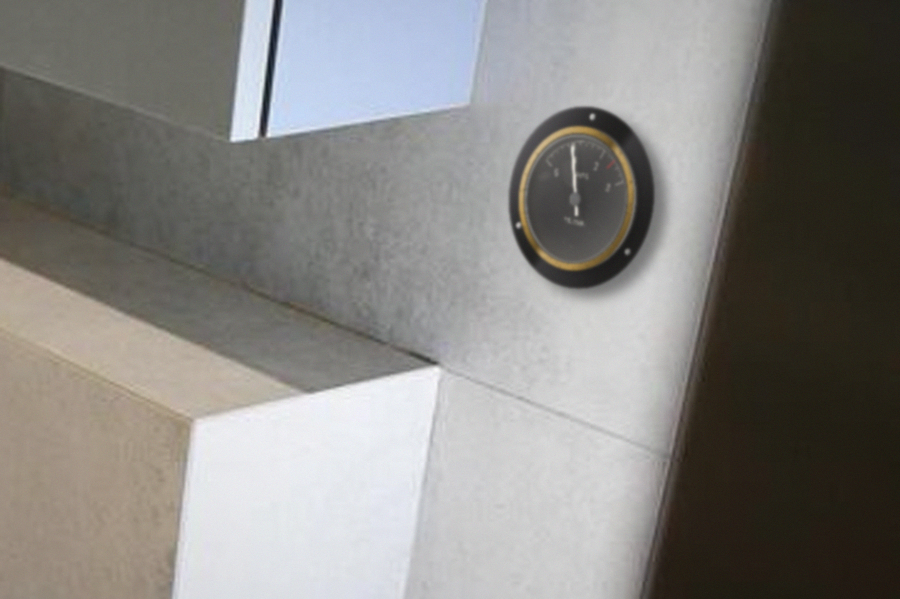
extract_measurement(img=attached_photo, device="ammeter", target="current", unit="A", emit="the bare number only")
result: 1
